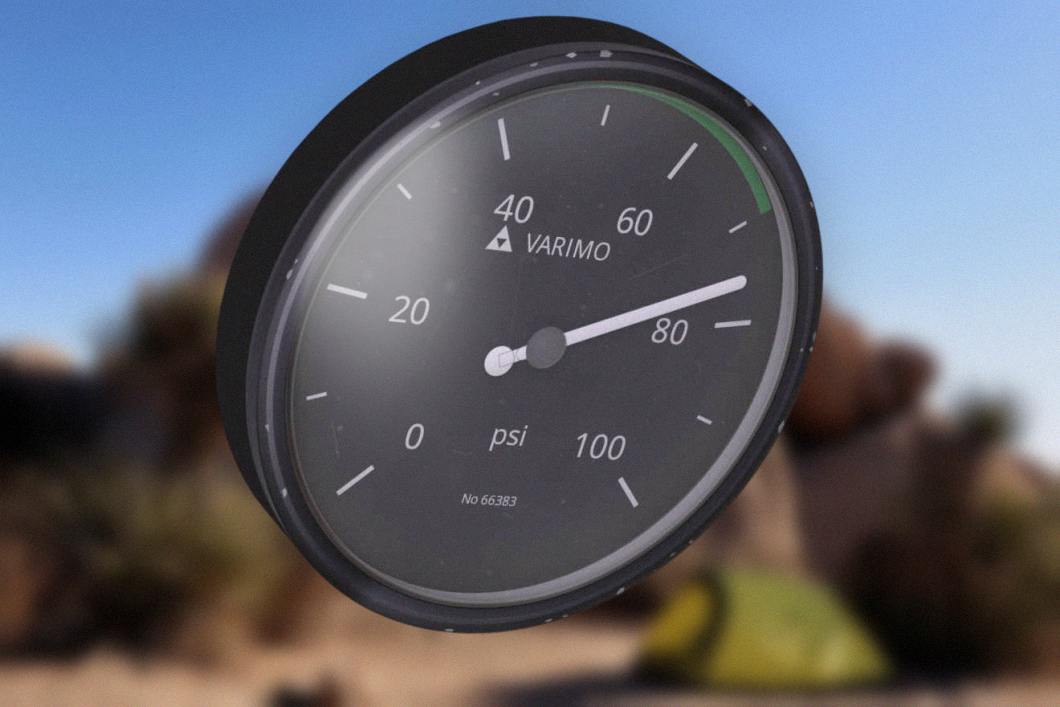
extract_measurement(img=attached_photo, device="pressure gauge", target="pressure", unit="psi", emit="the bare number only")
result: 75
